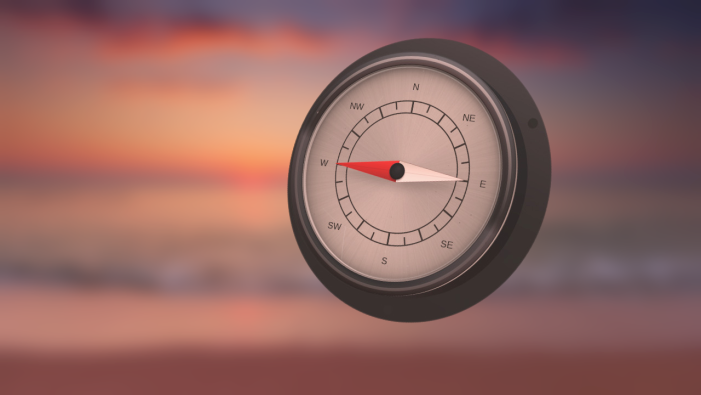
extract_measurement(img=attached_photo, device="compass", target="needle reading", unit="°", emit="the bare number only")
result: 270
